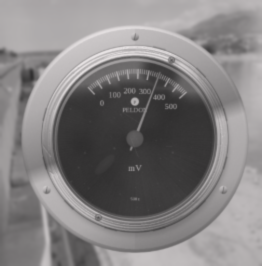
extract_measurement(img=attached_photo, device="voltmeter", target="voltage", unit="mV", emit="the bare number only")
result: 350
